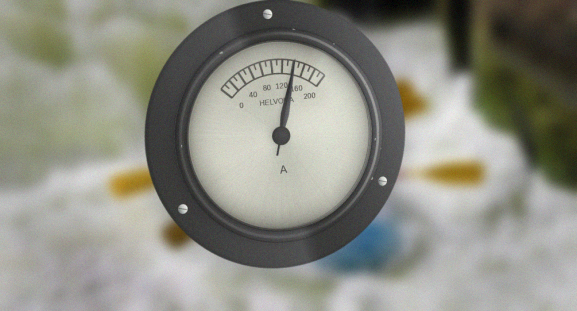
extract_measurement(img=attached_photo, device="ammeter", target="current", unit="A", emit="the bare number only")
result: 140
